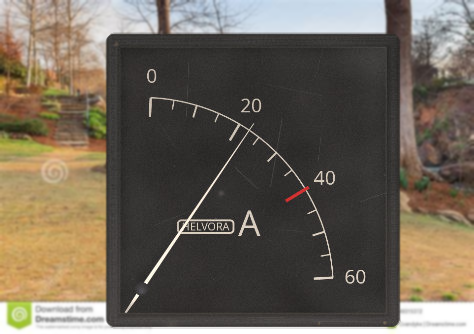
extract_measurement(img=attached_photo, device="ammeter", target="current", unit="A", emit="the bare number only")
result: 22.5
